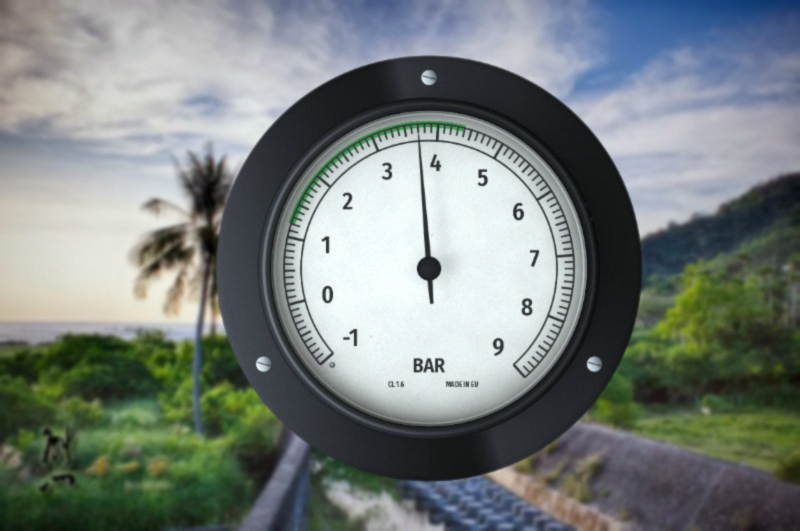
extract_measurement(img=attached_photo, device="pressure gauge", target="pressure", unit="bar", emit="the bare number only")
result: 3.7
